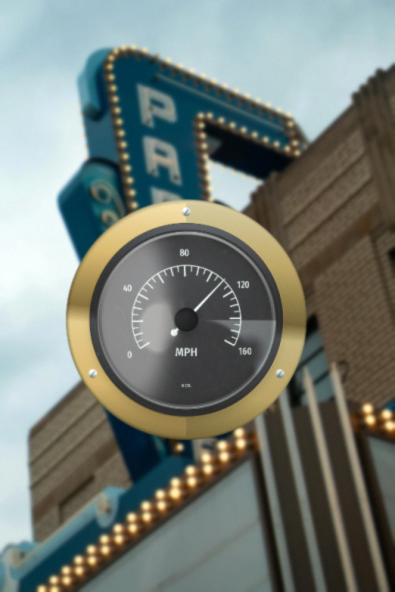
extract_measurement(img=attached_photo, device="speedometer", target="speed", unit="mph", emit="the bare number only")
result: 110
